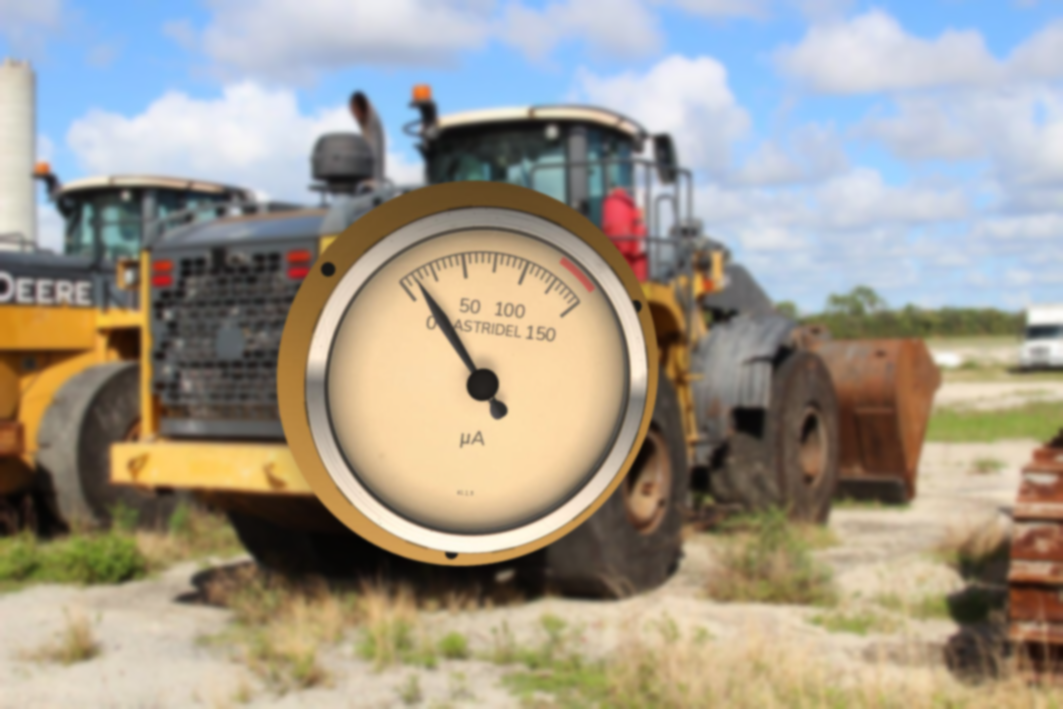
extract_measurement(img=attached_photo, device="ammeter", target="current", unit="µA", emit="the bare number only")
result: 10
